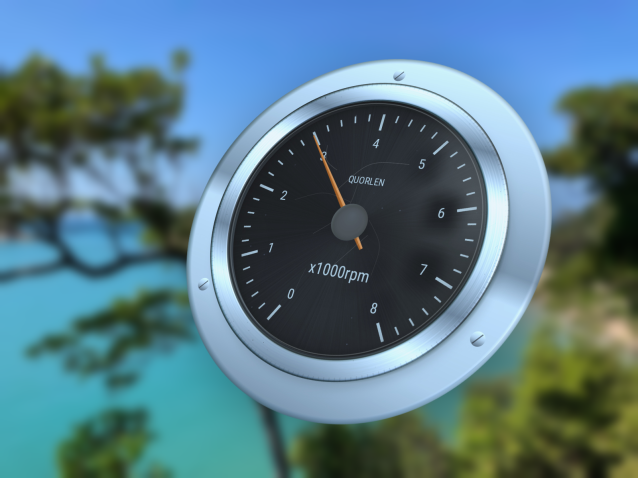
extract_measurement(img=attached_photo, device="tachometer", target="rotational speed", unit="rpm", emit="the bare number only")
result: 3000
